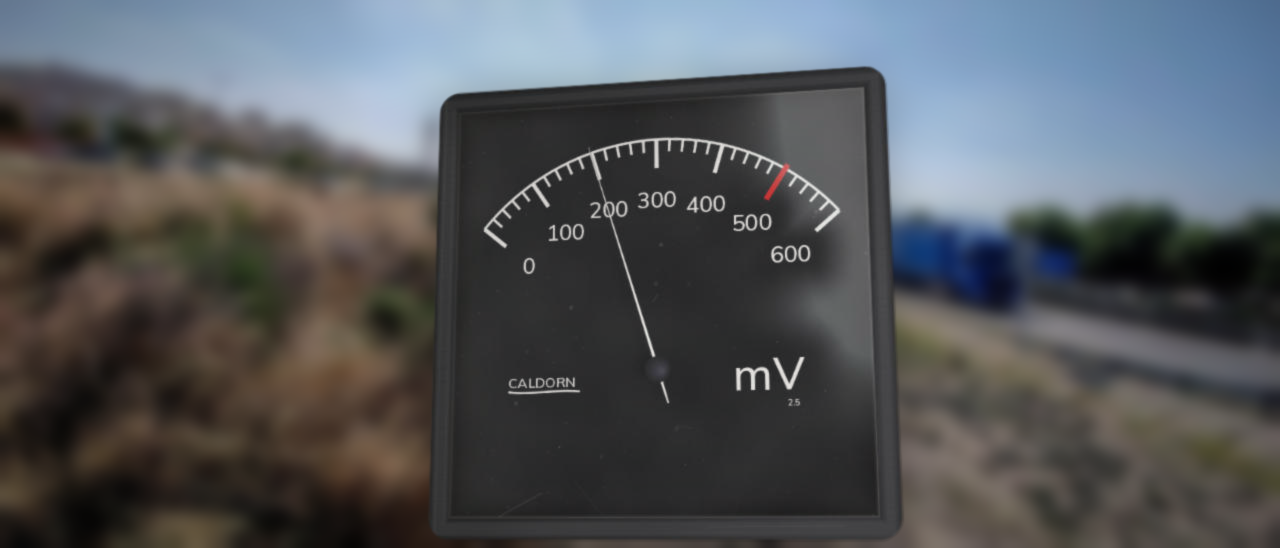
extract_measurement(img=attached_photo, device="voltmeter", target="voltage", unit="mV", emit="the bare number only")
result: 200
